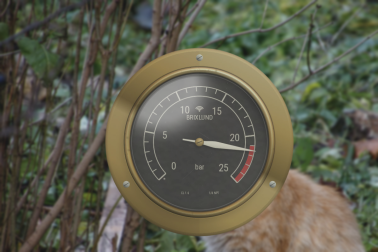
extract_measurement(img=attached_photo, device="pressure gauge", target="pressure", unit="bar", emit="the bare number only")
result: 21.5
